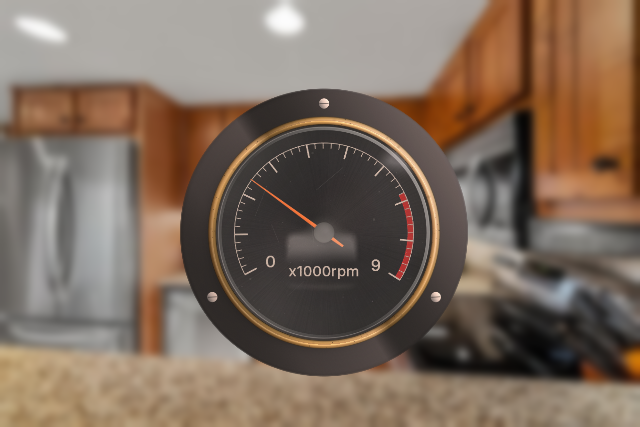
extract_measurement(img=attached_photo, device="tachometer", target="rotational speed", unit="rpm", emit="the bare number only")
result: 2400
